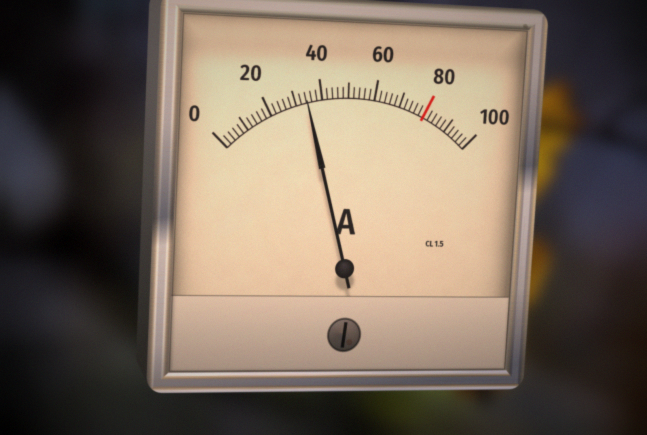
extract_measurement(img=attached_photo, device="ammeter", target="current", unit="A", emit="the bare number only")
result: 34
